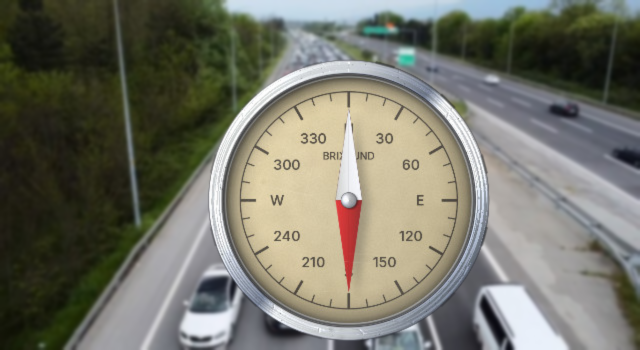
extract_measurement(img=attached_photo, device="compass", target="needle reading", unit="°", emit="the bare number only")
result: 180
